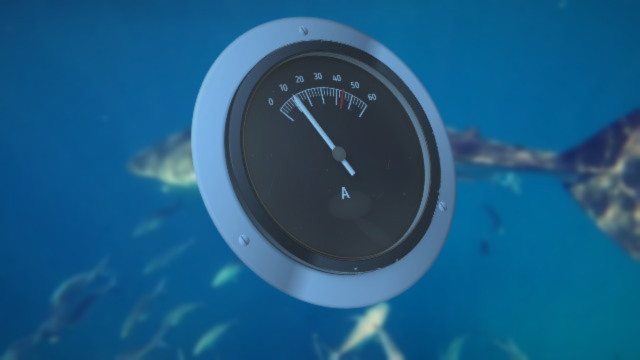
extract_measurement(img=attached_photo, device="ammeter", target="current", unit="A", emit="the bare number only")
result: 10
